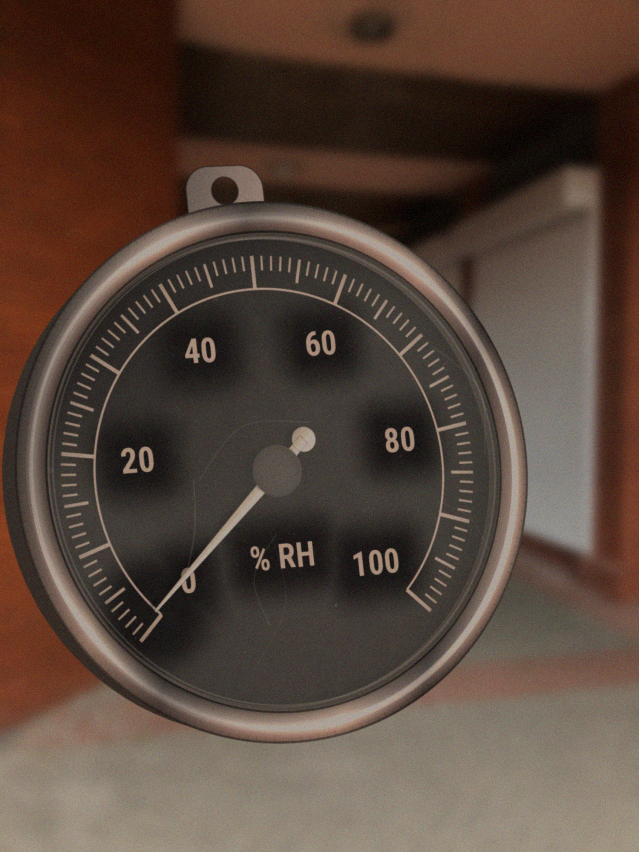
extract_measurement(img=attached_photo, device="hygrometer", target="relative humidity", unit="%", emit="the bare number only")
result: 1
